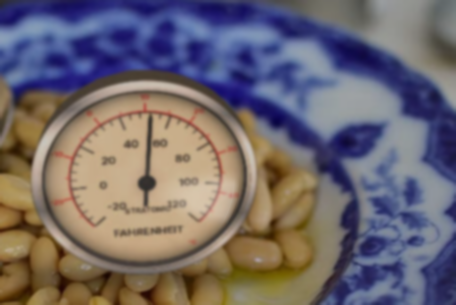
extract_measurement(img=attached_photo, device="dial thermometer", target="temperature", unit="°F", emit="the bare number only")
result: 52
